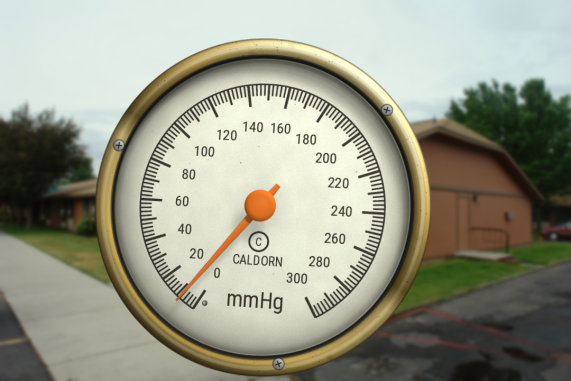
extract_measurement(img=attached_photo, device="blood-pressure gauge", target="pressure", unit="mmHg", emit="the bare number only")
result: 8
